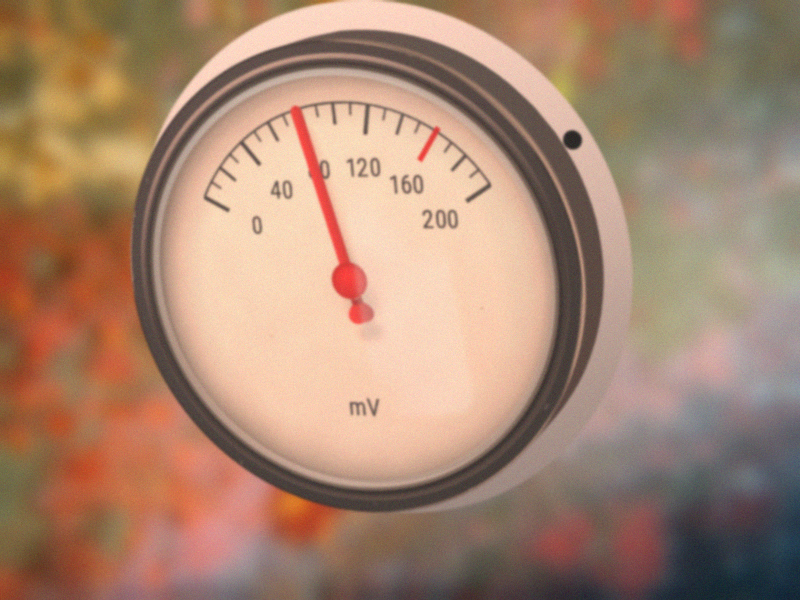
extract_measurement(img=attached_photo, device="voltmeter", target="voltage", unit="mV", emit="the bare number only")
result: 80
